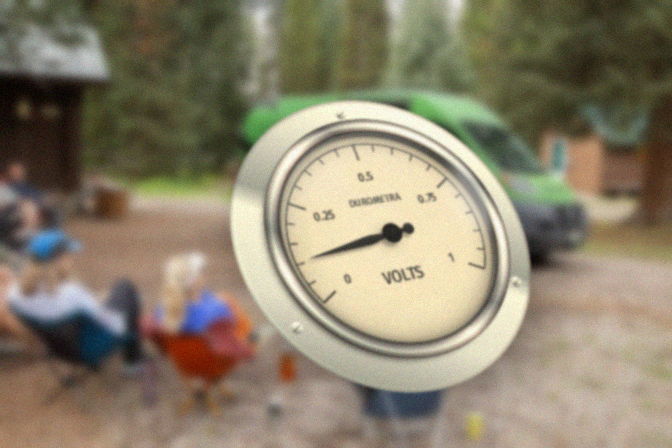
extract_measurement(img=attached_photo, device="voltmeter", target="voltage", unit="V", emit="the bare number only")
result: 0.1
